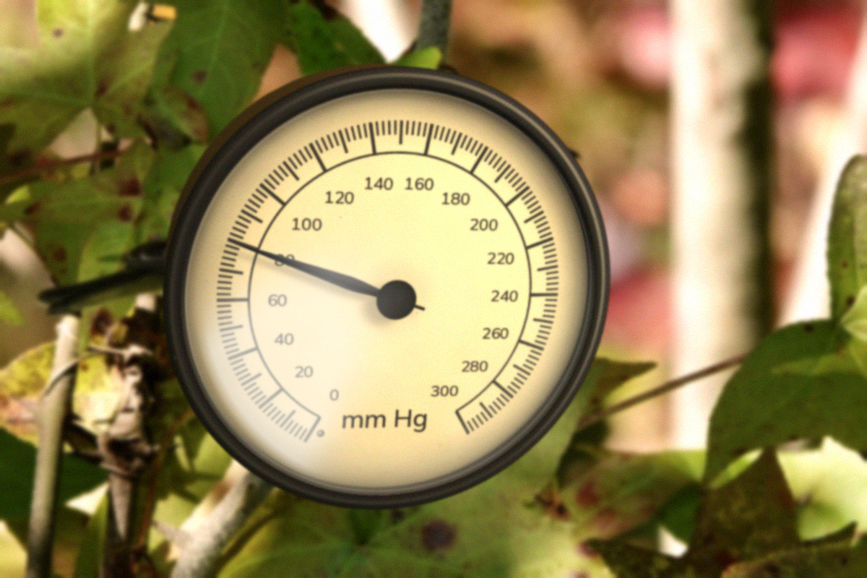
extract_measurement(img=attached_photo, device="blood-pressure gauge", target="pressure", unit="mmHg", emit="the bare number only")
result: 80
